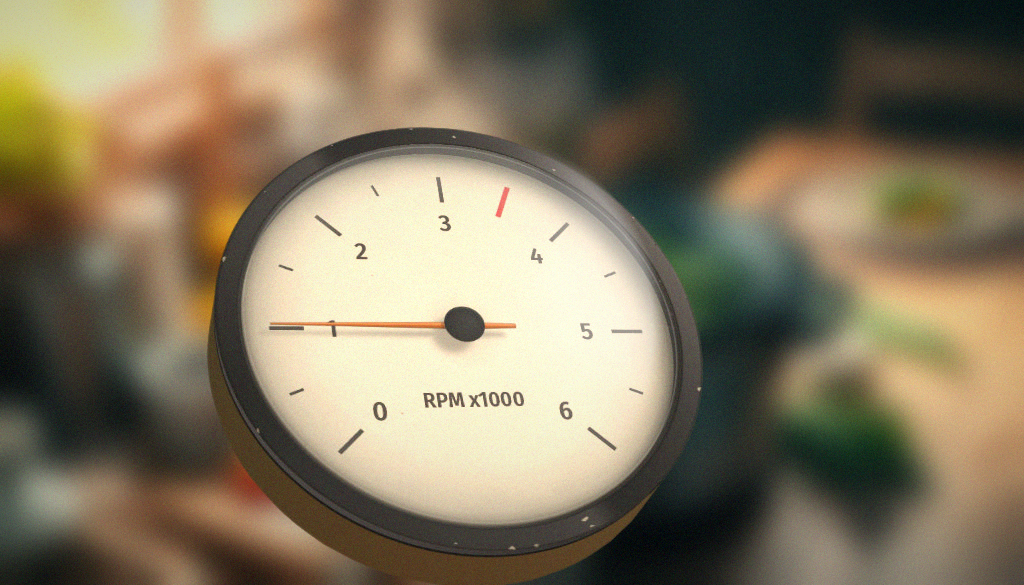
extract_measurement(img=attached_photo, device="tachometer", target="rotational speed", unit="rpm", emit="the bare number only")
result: 1000
